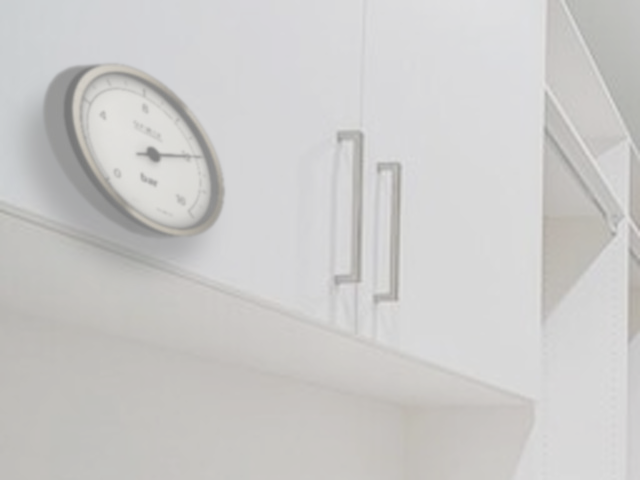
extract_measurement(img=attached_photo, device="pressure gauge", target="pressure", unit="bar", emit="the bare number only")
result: 12
